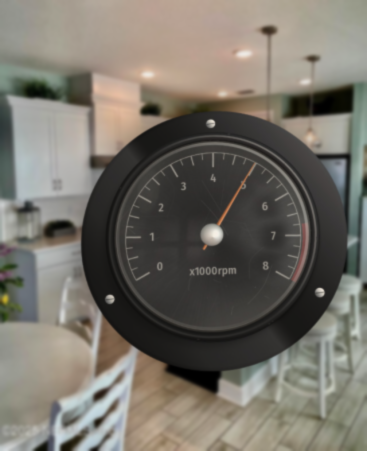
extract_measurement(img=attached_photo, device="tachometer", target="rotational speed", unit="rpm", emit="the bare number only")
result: 5000
